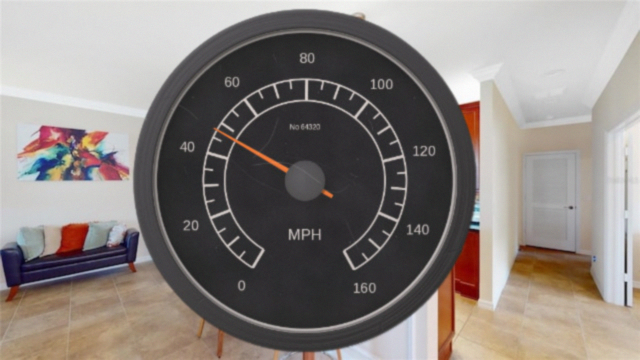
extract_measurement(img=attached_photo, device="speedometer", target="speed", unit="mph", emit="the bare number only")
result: 47.5
